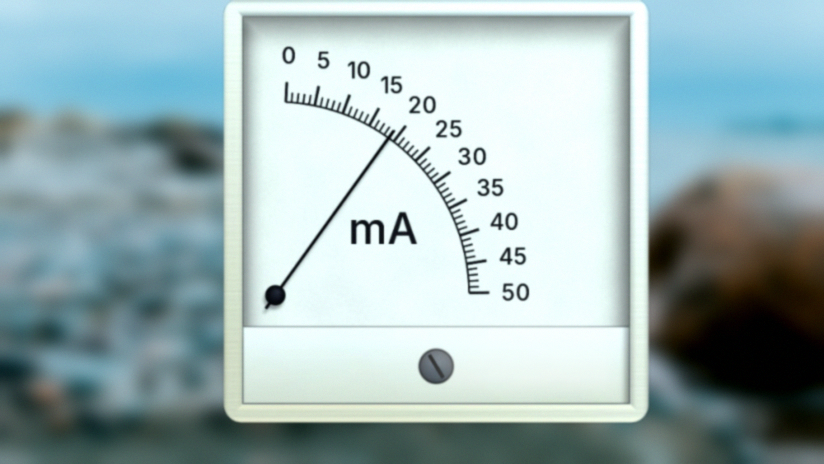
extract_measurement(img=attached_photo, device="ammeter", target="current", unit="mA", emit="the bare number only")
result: 19
